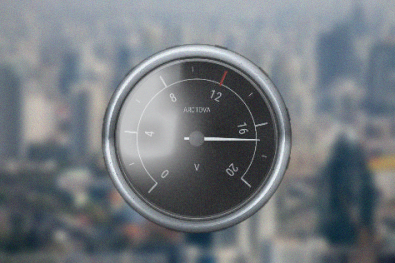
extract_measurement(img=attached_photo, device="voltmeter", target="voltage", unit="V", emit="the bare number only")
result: 17
